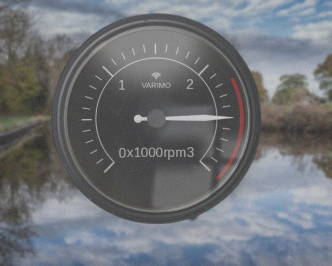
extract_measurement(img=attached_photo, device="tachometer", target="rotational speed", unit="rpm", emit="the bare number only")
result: 2500
